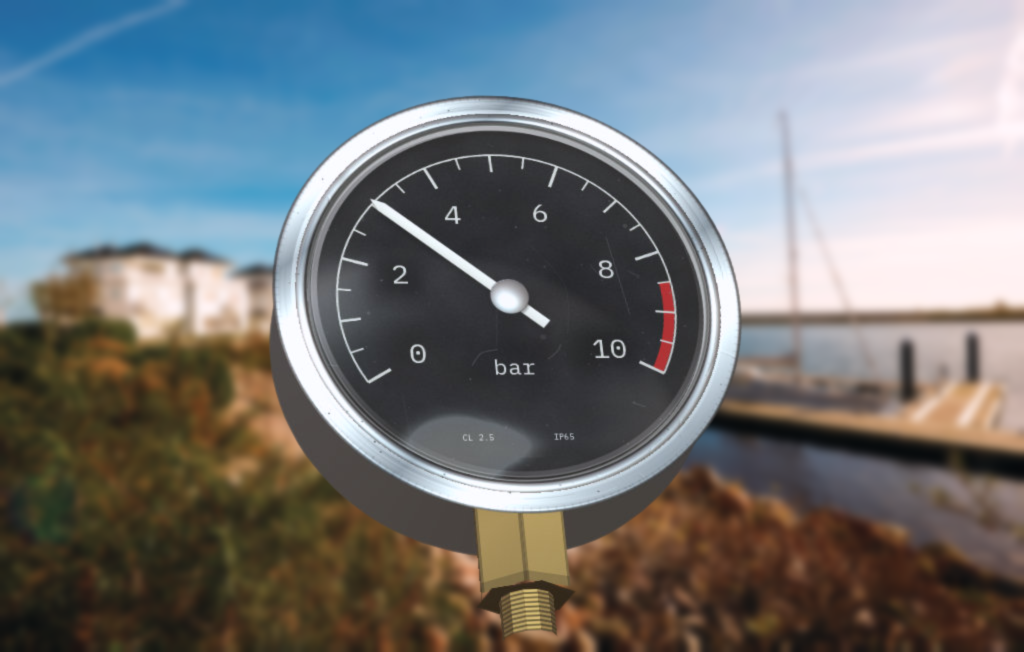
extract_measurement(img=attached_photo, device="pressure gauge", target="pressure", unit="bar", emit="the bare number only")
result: 3
